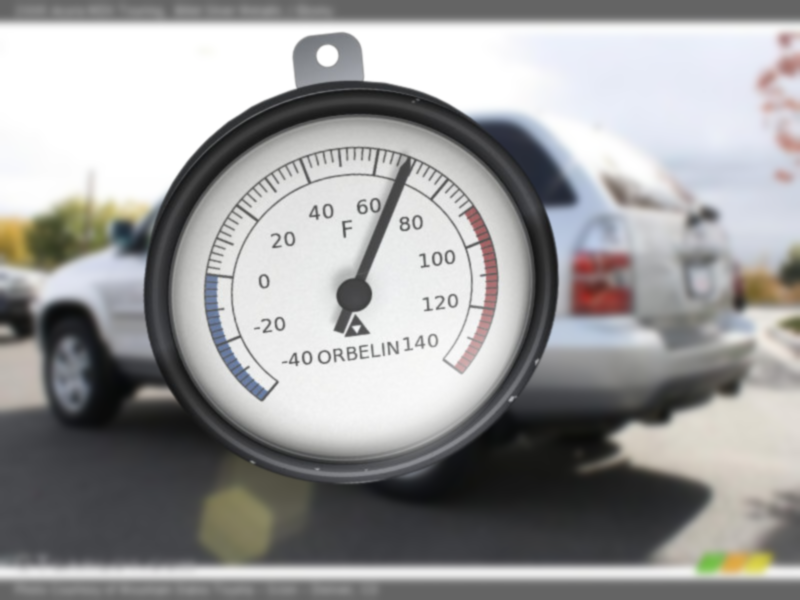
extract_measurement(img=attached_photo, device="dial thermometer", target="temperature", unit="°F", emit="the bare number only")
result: 68
